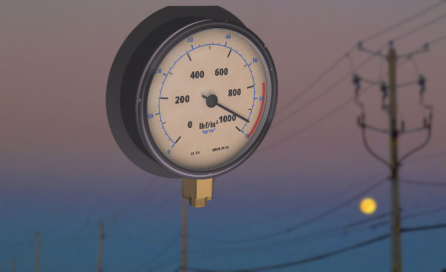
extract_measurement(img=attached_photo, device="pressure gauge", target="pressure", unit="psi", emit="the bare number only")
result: 950
